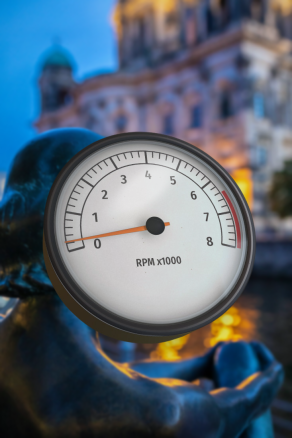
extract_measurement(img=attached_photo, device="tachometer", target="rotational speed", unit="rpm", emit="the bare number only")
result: 200
